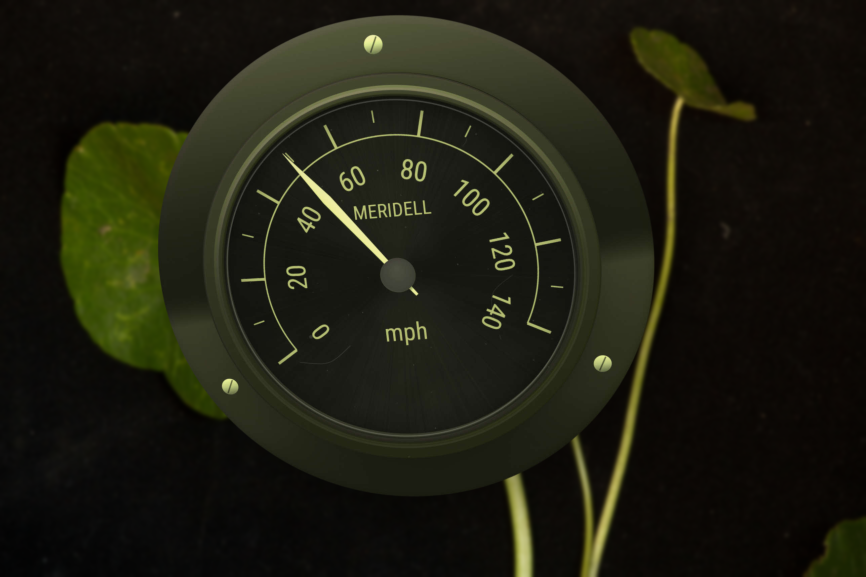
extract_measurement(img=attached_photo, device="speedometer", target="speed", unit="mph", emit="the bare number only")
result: 50
